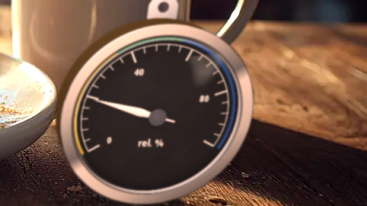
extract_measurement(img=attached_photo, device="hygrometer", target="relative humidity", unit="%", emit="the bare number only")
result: 20
